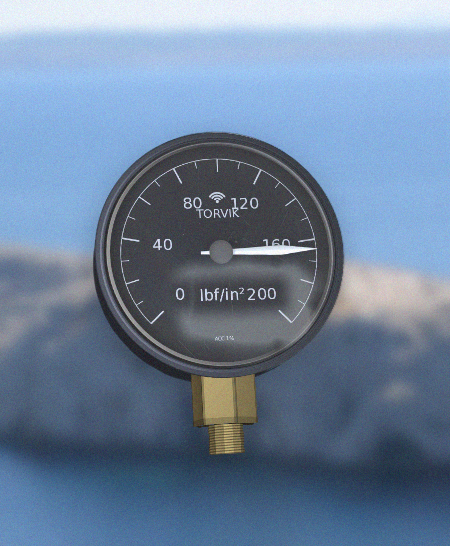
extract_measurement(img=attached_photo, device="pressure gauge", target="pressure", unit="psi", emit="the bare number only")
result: 165
